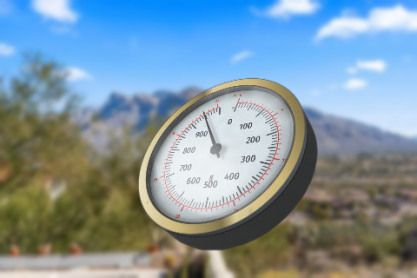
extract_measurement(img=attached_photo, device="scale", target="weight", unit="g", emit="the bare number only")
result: 950
